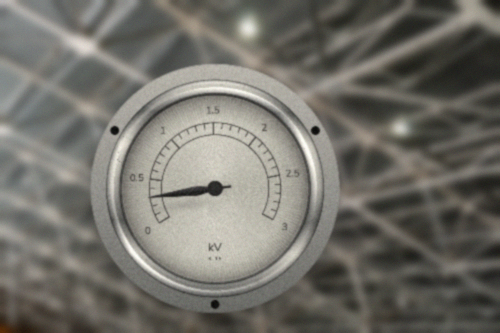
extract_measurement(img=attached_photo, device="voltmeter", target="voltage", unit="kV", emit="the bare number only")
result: 0.3
